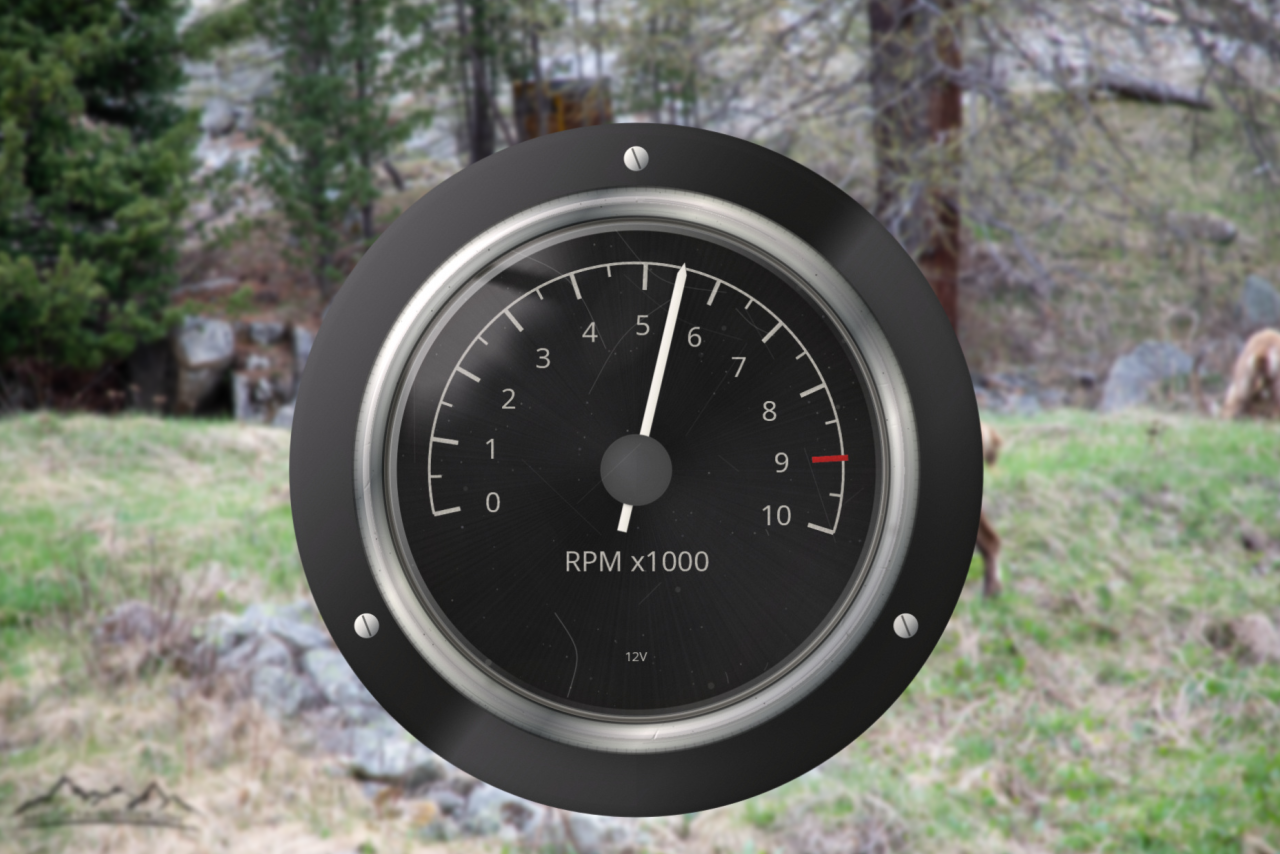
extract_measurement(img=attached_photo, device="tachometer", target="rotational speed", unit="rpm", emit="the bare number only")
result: 5500
